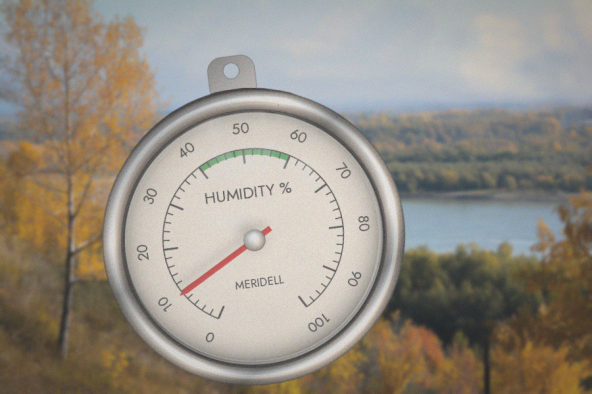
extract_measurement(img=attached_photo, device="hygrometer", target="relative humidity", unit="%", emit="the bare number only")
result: 10
